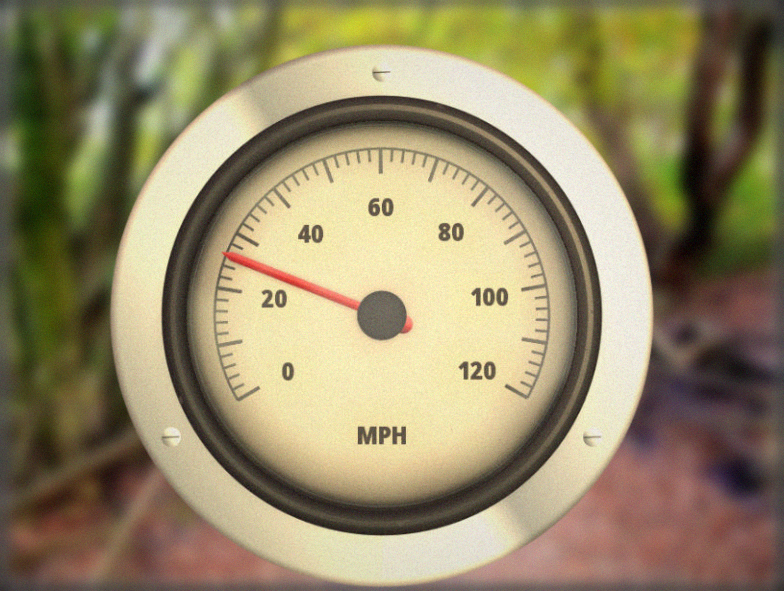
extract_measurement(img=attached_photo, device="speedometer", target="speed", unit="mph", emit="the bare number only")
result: 26
